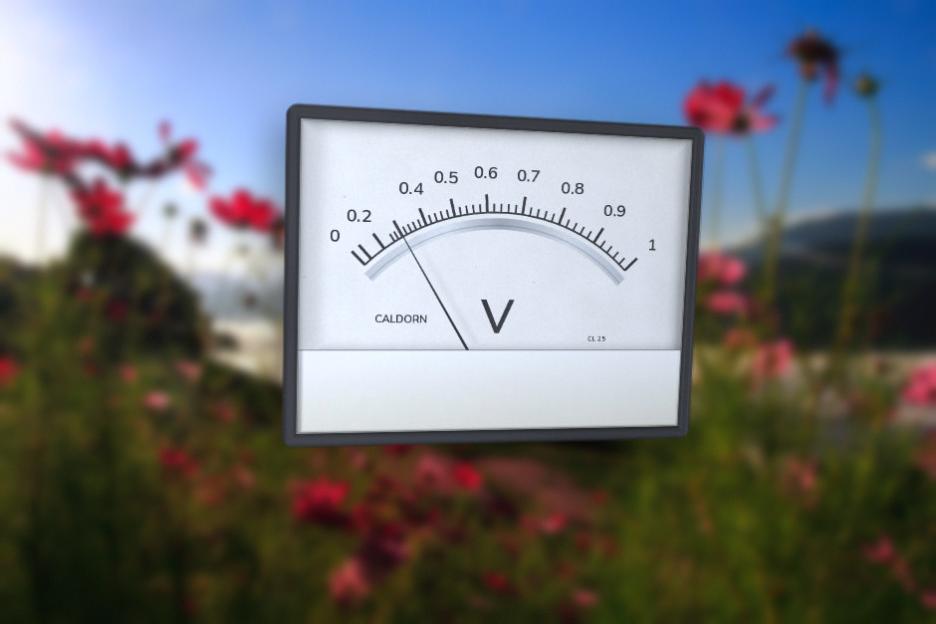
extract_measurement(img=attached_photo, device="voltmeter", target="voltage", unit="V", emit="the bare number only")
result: 0.3
